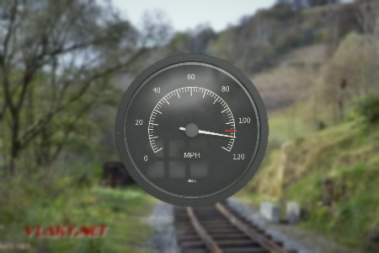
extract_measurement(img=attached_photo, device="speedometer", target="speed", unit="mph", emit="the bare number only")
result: 110
